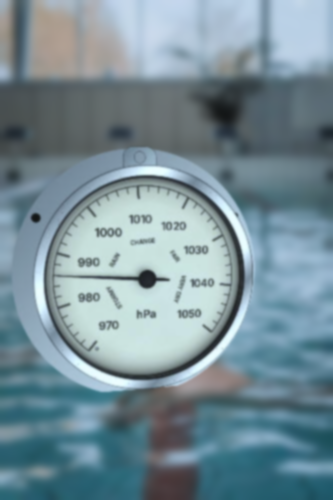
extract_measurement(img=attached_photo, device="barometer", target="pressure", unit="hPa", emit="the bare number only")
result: 986
